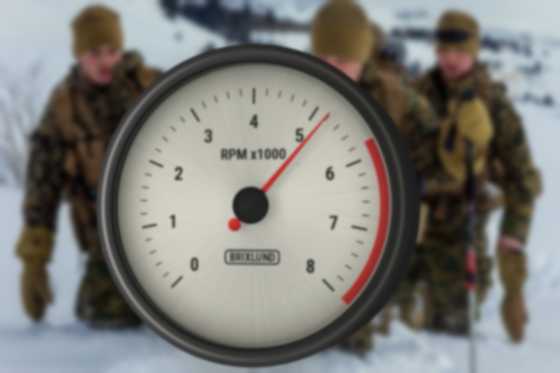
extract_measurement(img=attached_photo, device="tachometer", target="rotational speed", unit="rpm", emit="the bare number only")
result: 5200
